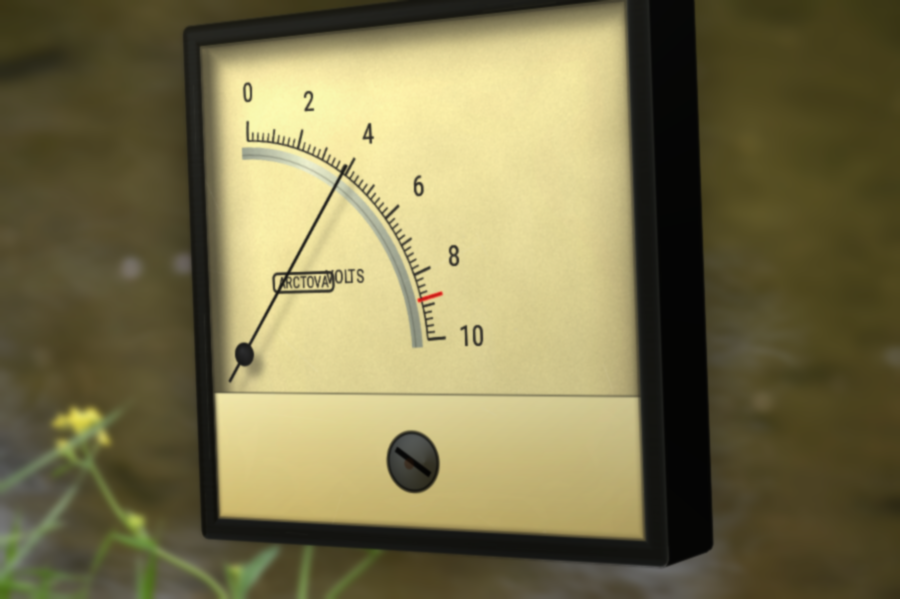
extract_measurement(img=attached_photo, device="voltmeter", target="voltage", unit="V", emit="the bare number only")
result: 4
